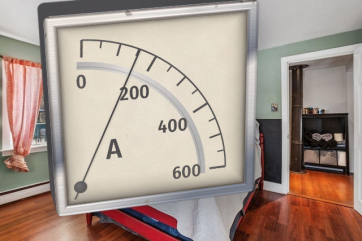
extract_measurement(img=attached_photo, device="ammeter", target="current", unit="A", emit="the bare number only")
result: 150
